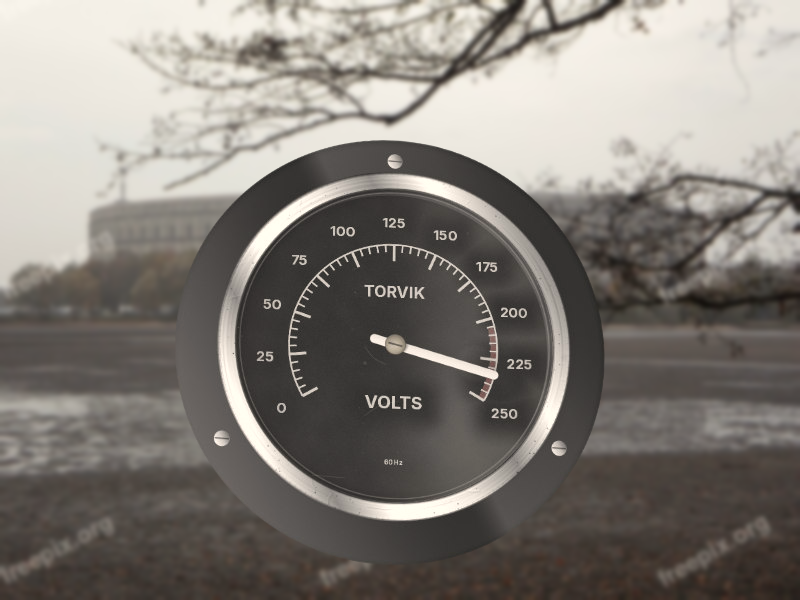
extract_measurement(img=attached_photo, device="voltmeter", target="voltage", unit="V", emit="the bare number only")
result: 235
